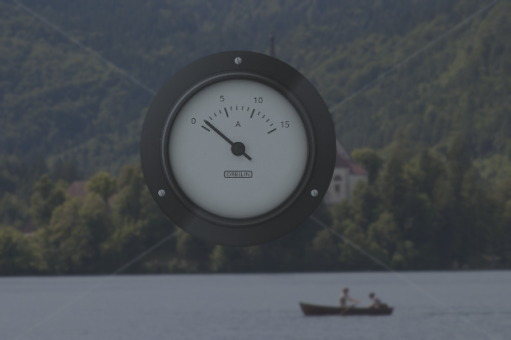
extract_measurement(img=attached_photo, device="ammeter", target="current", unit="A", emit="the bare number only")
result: 1
